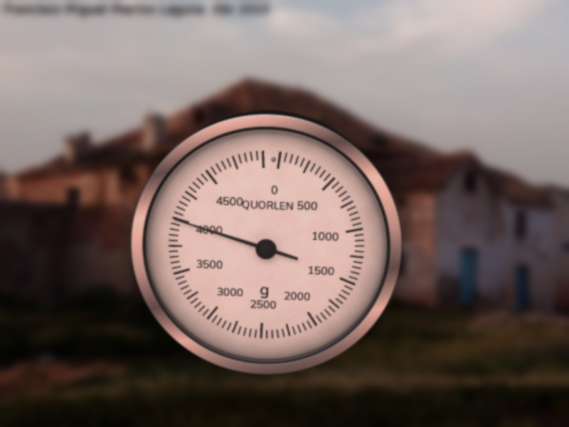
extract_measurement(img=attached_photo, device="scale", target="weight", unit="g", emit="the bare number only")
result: 4000
